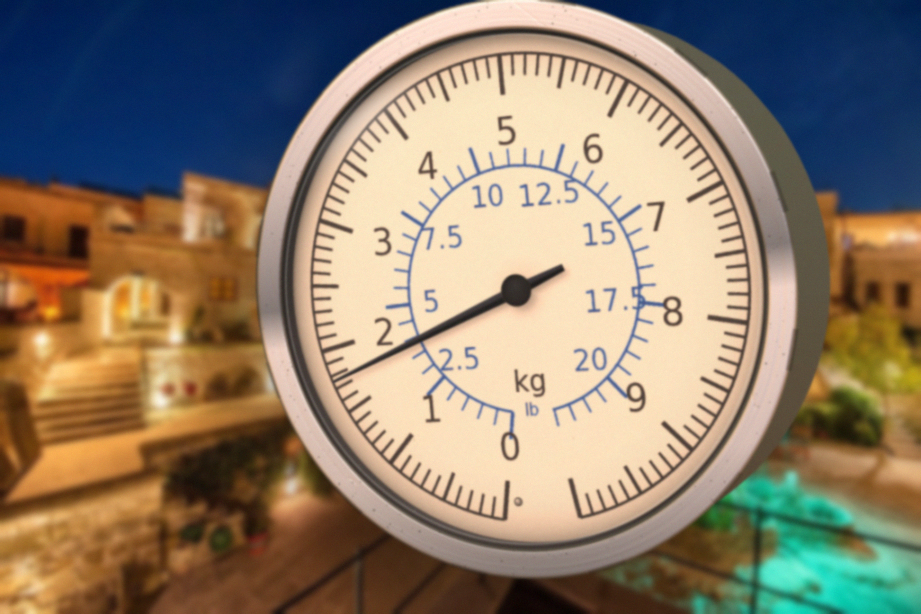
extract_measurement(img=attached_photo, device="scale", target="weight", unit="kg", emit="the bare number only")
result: 1.75
